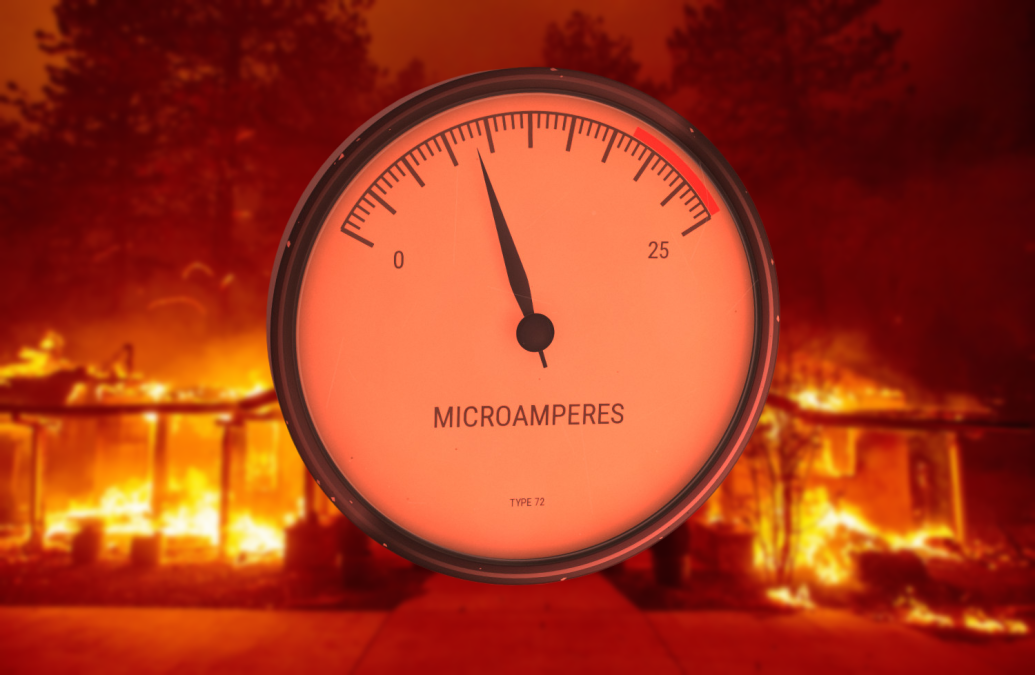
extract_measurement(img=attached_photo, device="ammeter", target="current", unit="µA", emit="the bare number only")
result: 9
